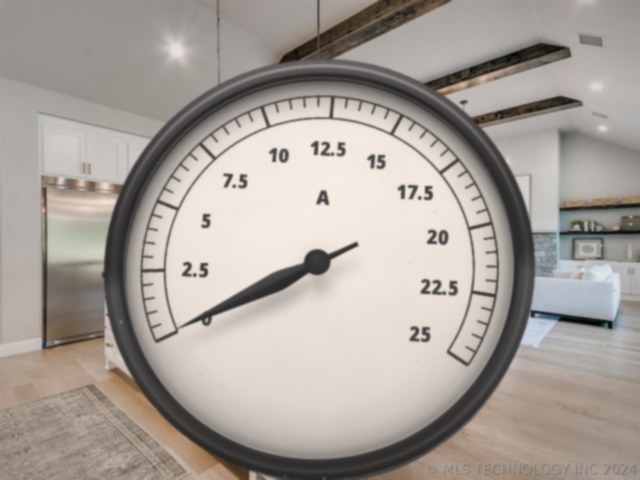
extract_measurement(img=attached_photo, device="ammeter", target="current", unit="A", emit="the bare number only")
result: 0
